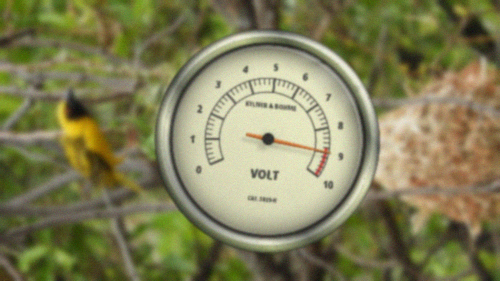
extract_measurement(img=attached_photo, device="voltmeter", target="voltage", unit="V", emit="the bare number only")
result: 9
